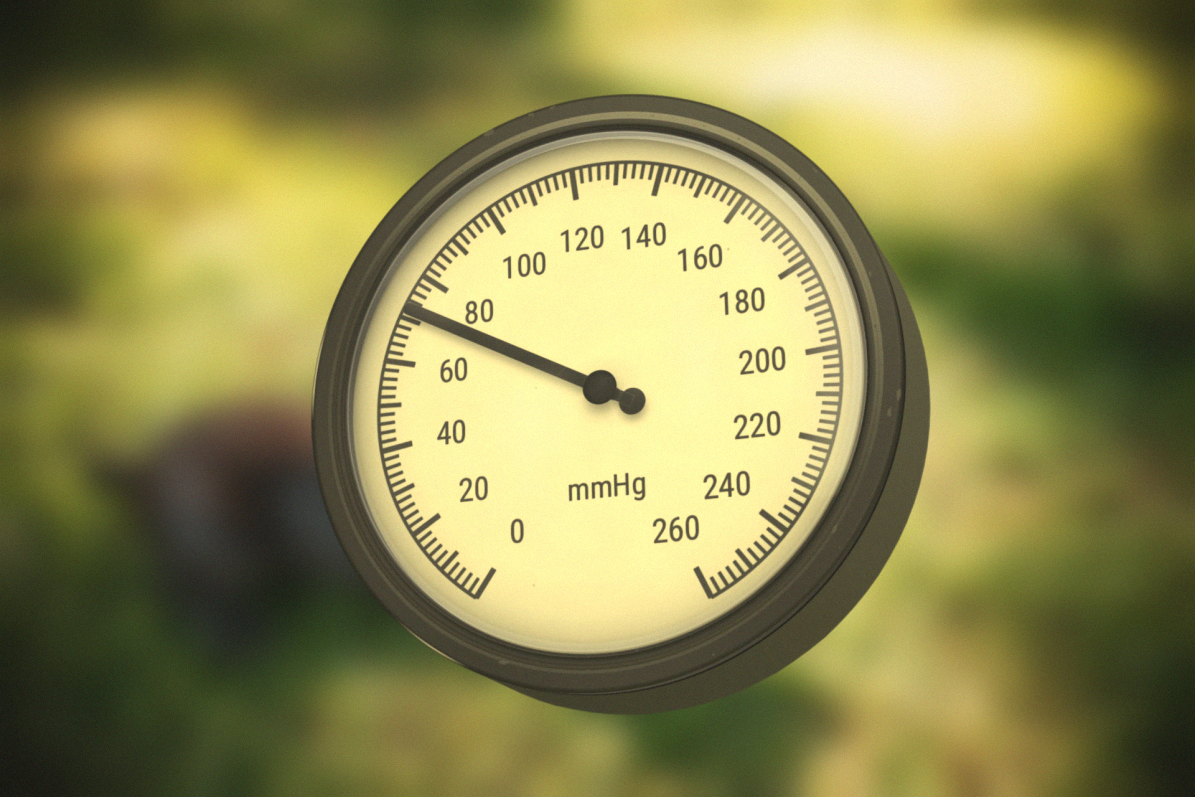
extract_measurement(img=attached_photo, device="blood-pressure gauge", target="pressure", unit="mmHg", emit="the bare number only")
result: 72
